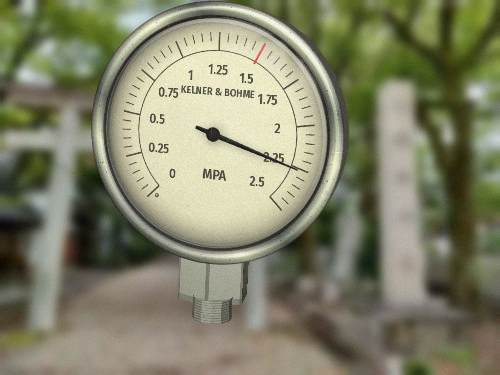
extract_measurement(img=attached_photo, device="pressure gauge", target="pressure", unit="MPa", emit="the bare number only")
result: 2.25
